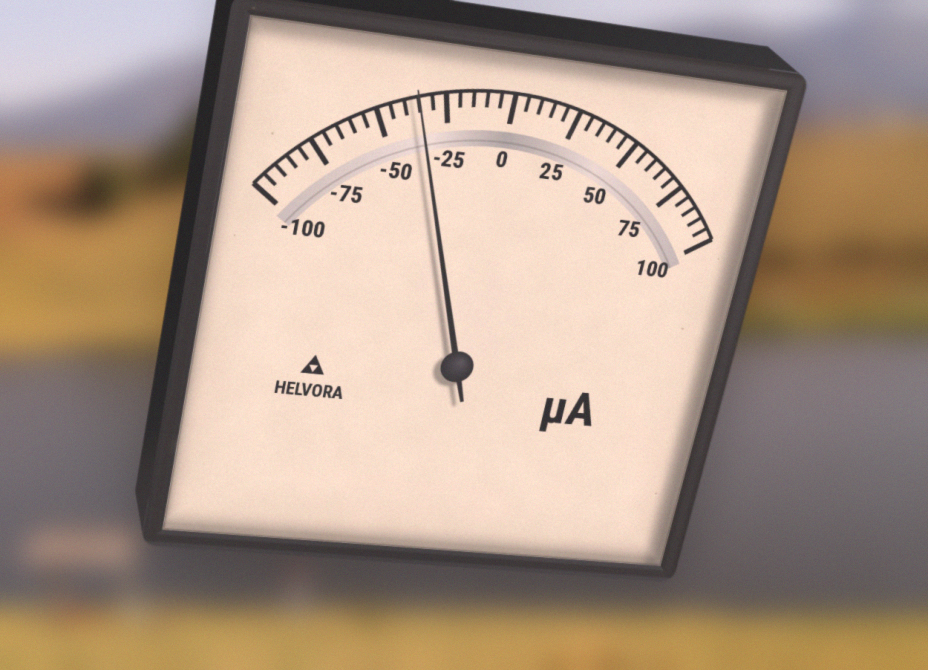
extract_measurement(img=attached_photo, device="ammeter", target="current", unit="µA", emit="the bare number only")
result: -35
